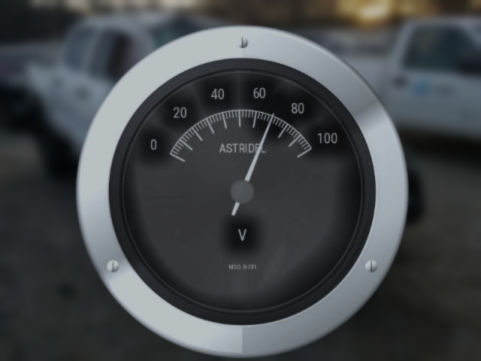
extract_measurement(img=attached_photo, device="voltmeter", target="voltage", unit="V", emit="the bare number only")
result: 70
